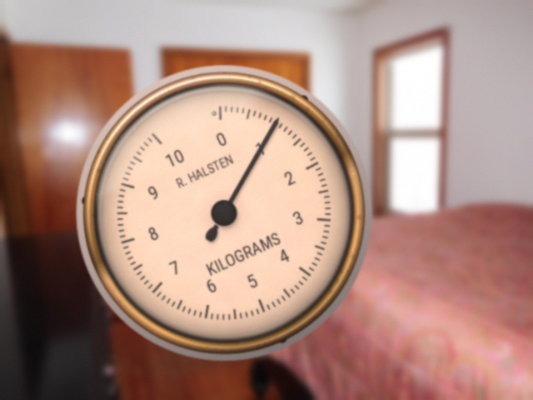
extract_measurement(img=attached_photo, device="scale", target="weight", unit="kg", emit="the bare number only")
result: 1
